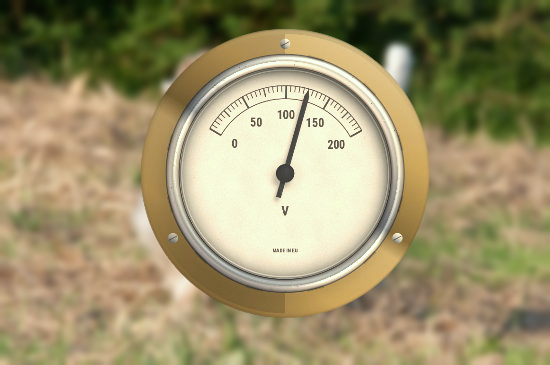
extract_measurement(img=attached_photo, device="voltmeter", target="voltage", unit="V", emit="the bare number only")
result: 125
